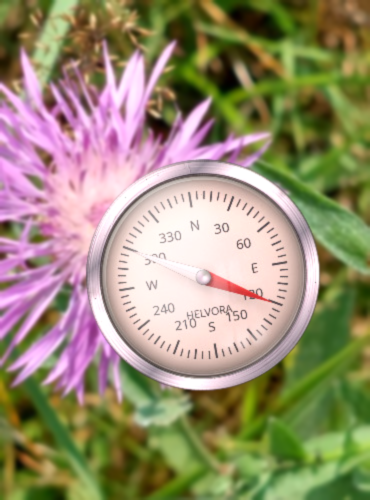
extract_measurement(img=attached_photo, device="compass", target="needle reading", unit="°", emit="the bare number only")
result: 120
